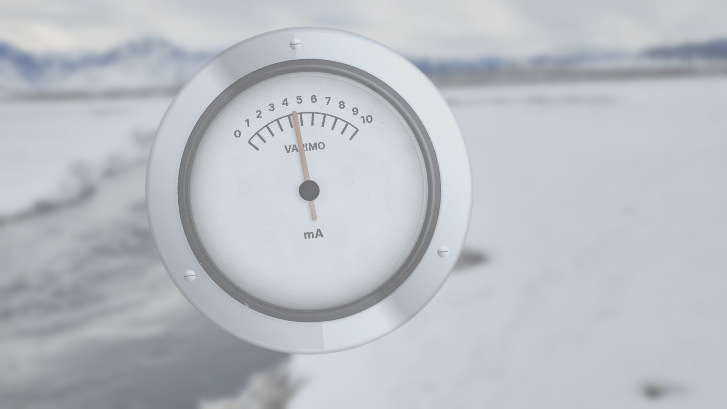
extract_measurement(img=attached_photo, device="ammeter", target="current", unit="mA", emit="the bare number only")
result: 4.5
